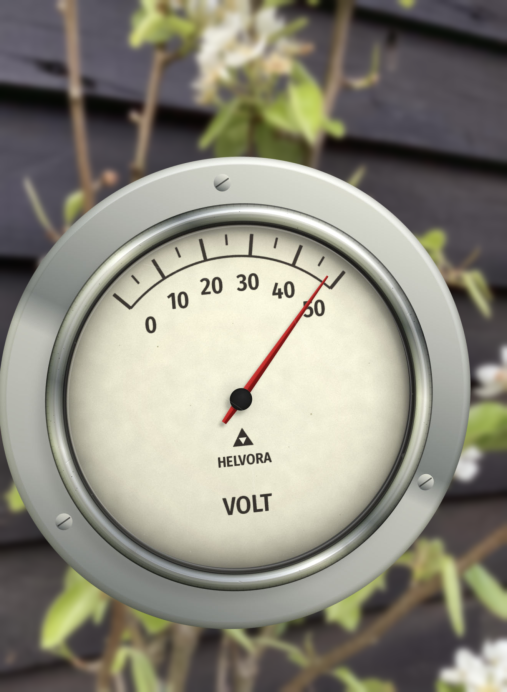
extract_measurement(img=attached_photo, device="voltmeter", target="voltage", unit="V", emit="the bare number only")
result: 47.5
